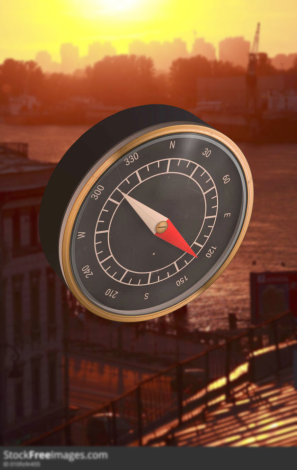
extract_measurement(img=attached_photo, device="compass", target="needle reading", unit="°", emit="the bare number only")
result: 130
